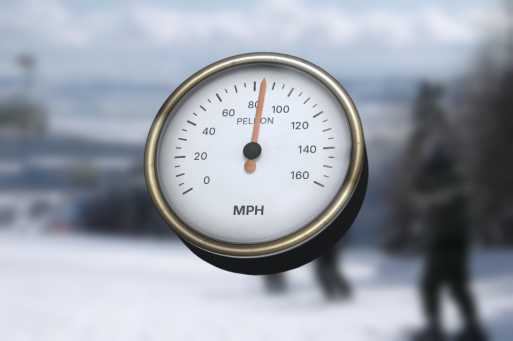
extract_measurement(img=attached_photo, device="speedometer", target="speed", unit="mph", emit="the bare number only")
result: 85
